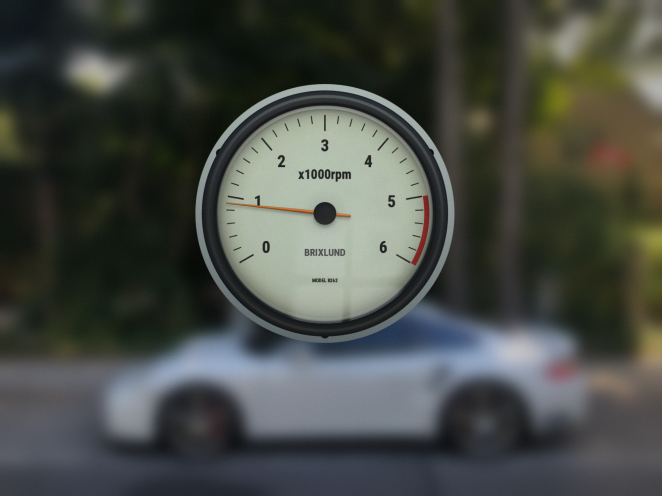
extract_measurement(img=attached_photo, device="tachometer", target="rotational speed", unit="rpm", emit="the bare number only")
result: 900
